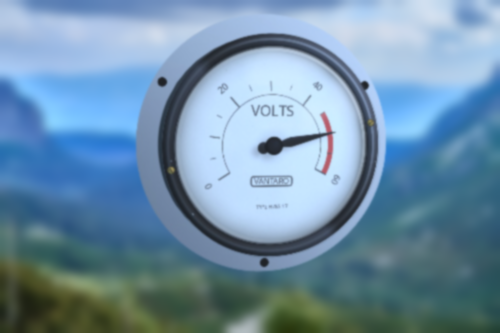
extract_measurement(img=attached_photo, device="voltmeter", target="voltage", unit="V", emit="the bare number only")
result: 50
